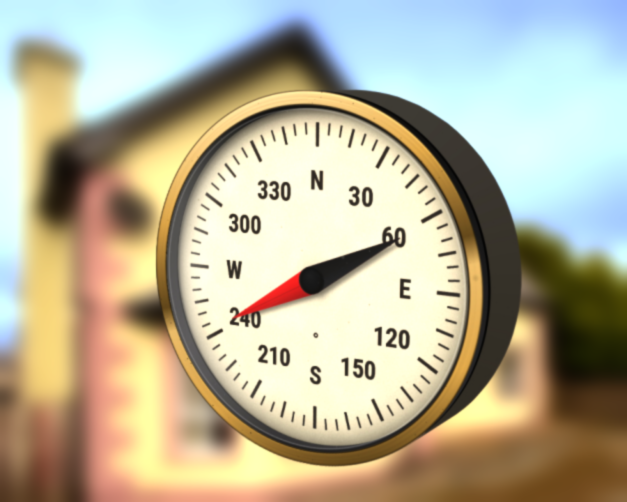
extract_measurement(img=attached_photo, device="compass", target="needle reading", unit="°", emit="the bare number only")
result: 242.5
